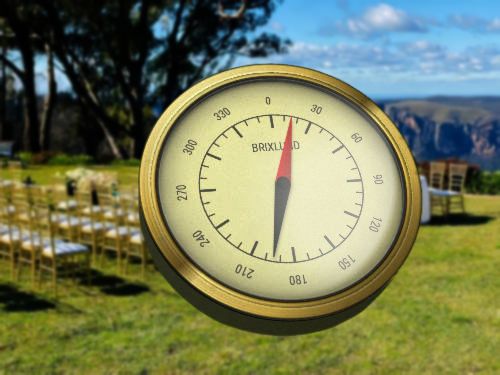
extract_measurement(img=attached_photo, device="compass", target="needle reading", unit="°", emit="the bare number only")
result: 15
